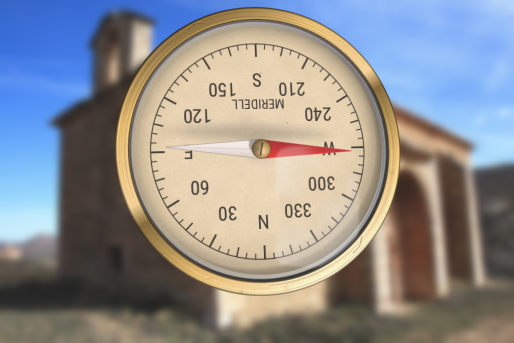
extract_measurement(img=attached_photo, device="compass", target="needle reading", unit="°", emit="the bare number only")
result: 272.5
